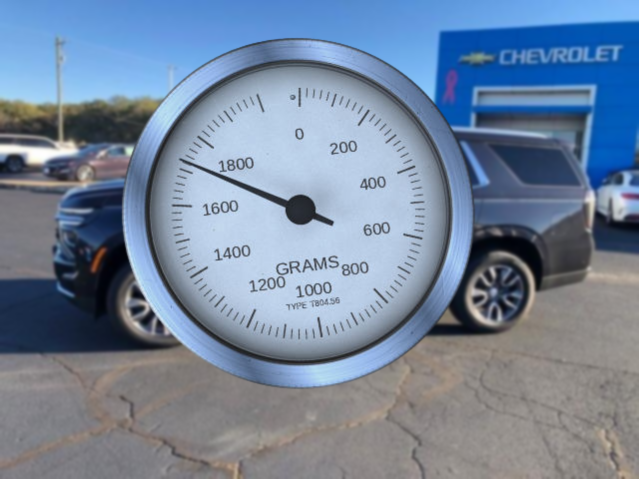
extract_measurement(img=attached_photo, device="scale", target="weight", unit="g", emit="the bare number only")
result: 1720
